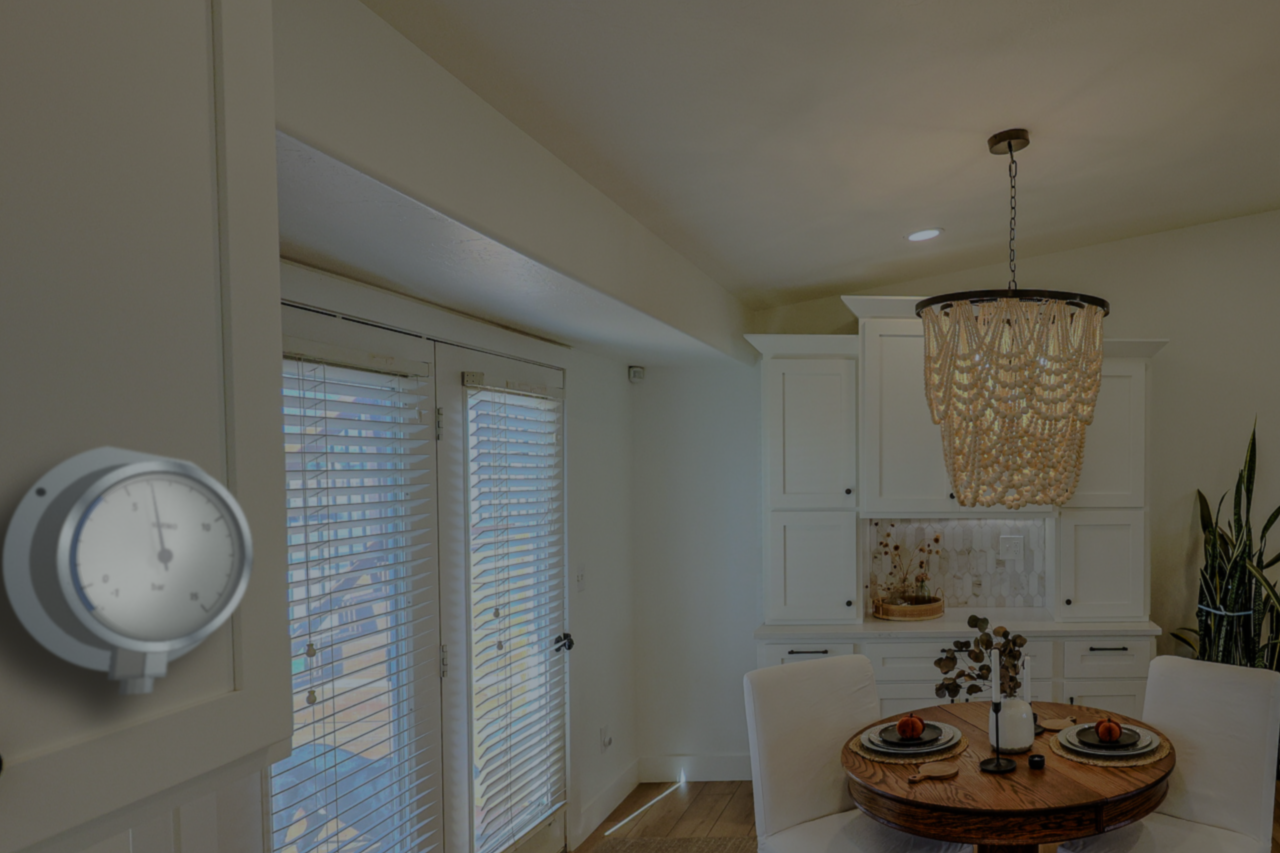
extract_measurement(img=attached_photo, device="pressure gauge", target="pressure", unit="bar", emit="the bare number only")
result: 6
